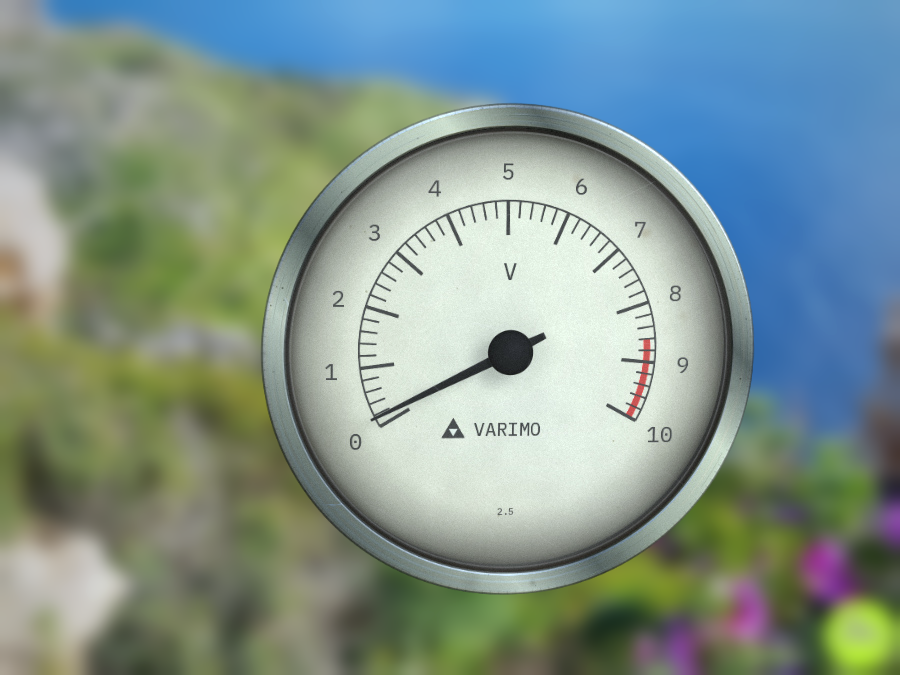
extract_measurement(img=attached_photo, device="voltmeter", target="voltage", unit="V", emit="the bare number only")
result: 0.2
